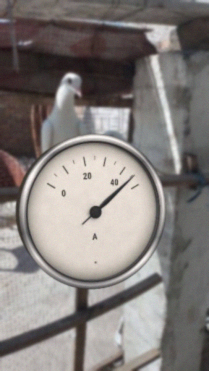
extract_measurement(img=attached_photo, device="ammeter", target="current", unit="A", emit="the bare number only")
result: 45
